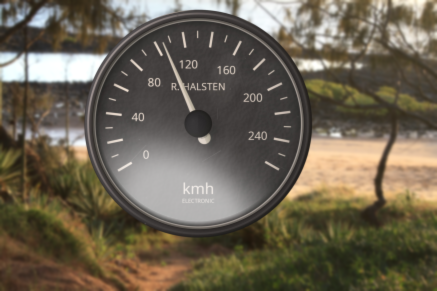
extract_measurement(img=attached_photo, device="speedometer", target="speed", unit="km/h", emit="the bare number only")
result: 105
